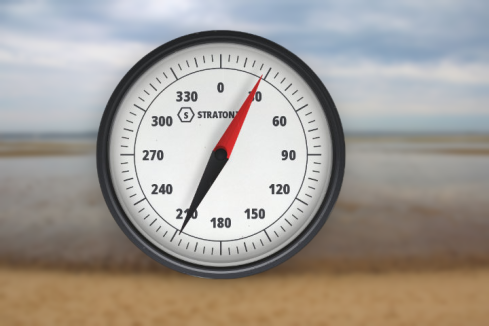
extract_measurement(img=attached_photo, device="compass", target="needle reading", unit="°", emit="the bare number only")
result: 27.5
